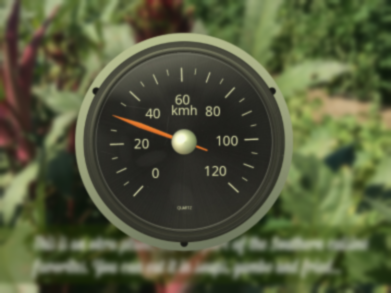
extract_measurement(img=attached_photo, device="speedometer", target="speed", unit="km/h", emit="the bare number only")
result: 30
